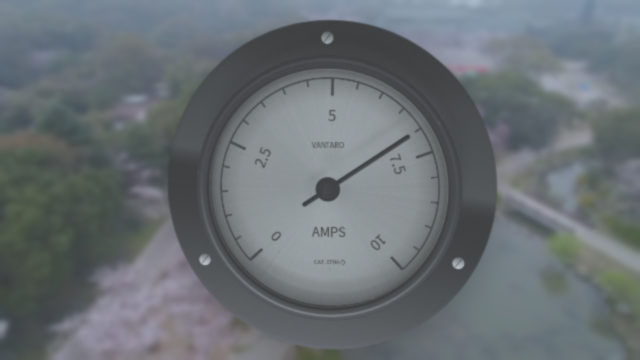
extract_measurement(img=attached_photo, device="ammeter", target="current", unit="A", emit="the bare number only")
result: 7
